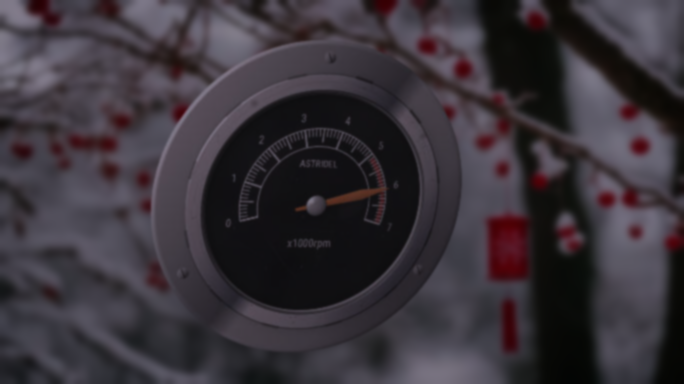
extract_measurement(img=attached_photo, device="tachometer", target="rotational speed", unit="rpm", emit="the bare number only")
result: 6000
